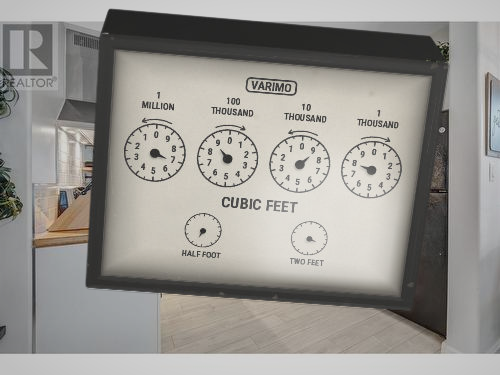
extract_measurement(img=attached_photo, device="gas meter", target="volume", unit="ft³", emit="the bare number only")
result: 688800
